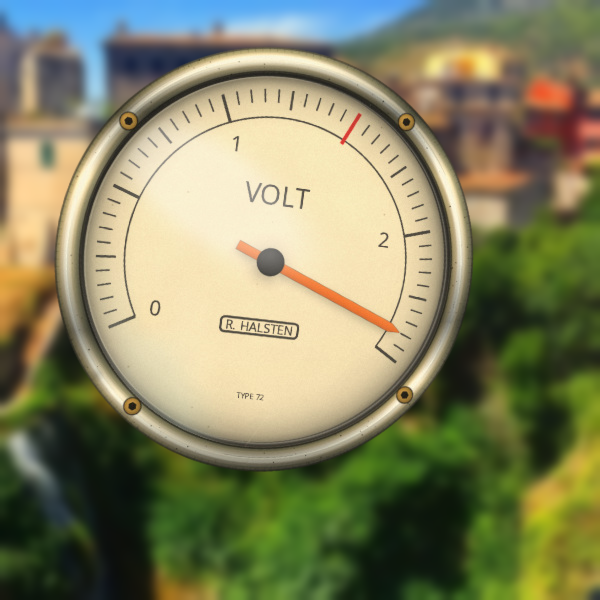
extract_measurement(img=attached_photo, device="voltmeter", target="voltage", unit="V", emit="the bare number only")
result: 2.4
